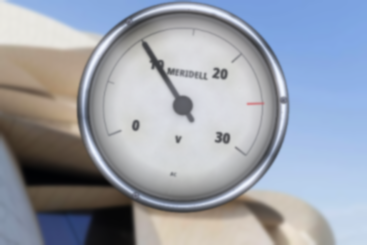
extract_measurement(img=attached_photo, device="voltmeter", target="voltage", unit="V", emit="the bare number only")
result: 10
